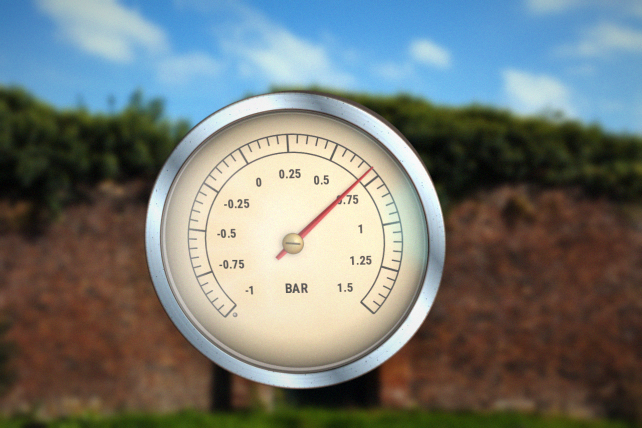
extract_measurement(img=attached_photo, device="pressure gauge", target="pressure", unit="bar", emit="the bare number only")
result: 0.7
